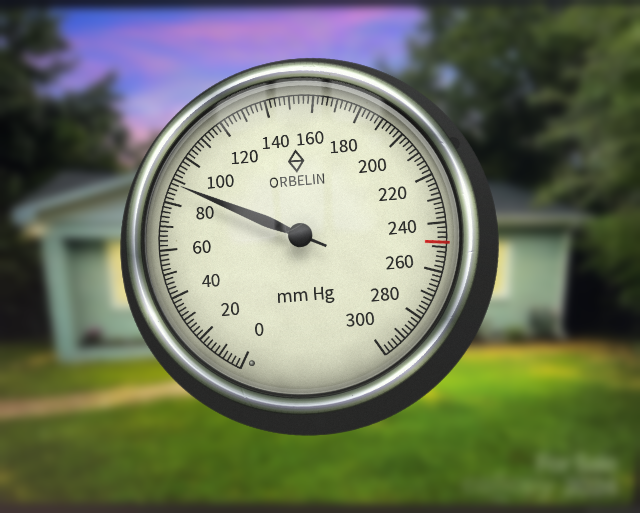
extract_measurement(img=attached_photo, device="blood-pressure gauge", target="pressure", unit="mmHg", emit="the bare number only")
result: 88
